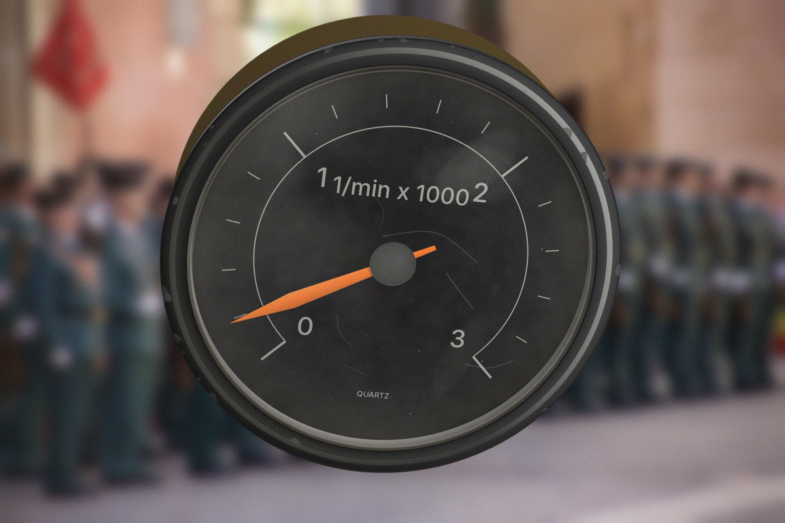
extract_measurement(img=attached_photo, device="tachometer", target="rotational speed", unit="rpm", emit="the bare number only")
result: 200
